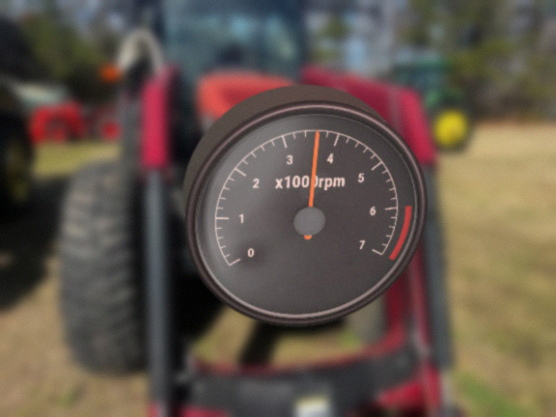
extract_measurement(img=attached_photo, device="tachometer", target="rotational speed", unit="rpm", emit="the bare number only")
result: 3600
